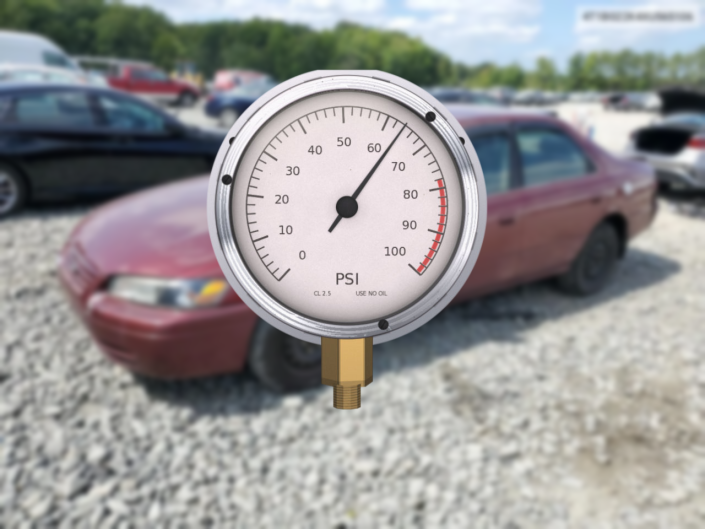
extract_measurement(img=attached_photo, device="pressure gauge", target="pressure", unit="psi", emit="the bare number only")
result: 64
